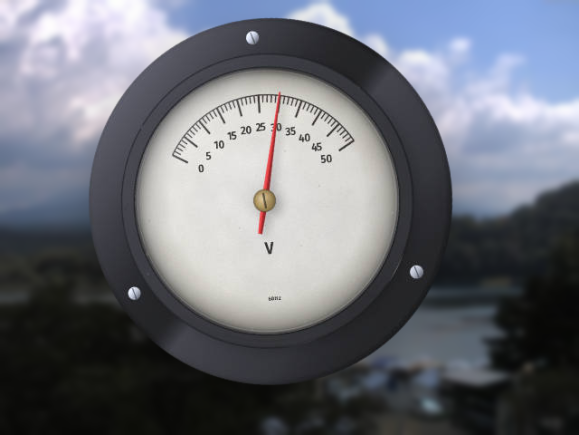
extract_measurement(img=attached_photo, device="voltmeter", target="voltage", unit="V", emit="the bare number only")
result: 30
